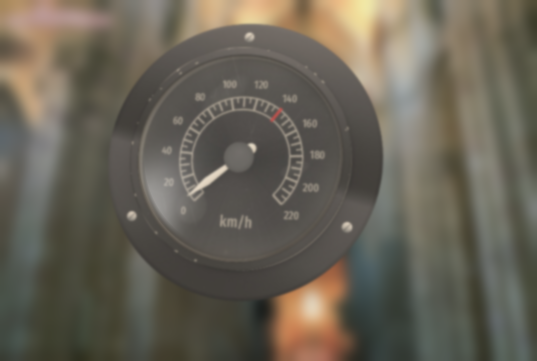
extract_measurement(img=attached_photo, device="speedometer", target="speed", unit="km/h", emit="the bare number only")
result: 5
